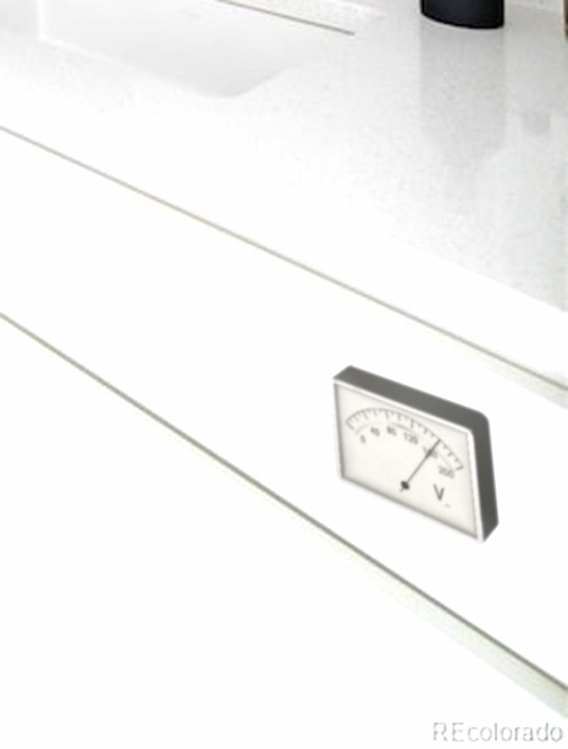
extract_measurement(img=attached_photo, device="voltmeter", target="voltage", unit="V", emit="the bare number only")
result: 160
